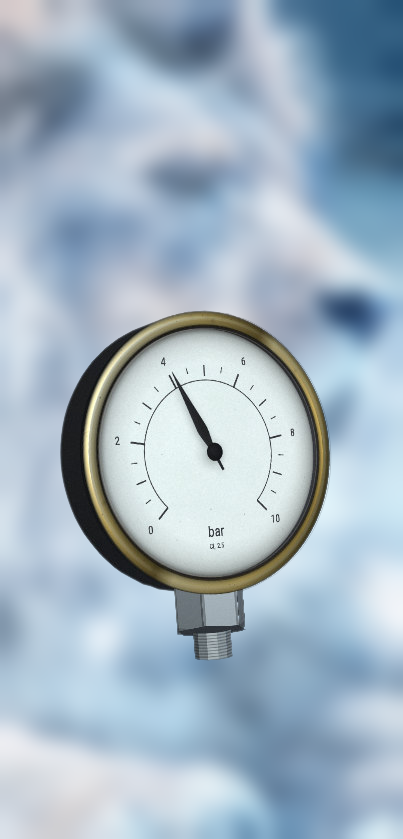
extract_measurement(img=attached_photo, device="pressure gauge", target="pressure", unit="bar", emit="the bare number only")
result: 4
